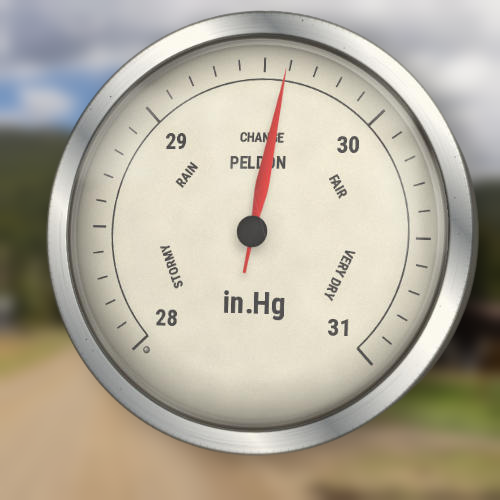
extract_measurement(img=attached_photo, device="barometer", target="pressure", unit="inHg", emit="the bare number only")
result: 29.6
